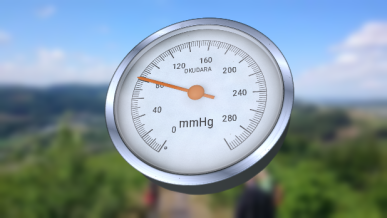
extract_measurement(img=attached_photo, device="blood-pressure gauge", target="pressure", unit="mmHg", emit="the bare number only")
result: 80
